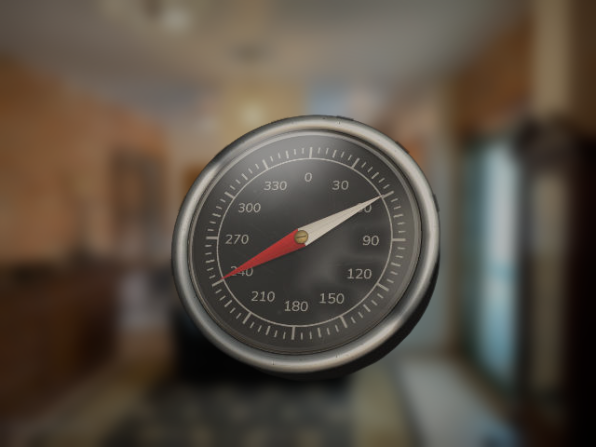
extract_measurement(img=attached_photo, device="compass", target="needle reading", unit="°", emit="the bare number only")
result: 240
